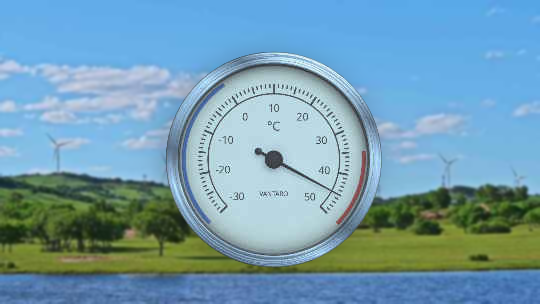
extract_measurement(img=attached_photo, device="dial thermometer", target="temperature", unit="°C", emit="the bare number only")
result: 45
